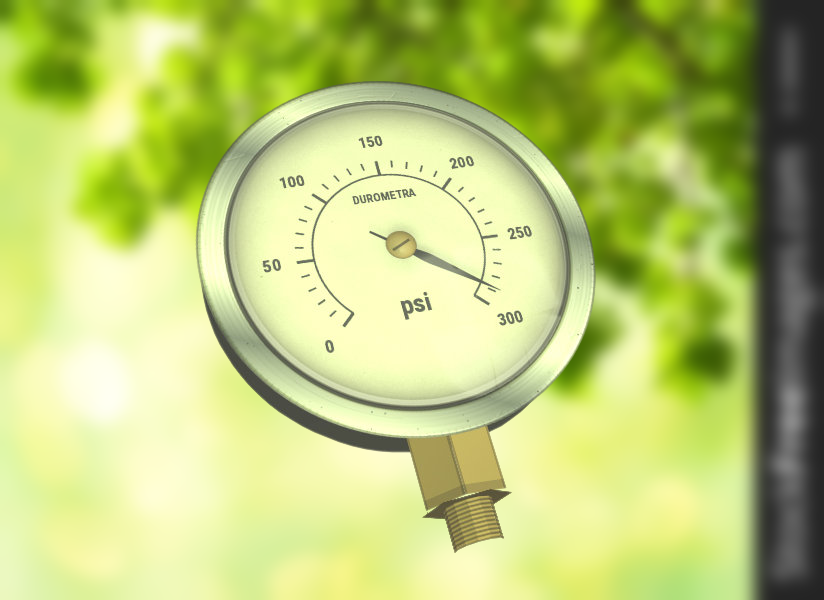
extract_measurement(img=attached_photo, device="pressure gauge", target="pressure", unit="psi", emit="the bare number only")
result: 290
